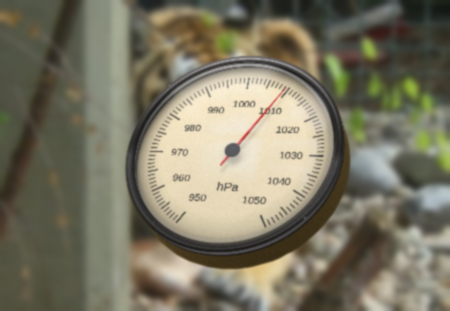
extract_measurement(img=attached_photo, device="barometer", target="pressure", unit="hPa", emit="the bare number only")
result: 1010
